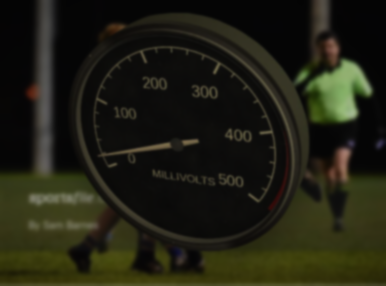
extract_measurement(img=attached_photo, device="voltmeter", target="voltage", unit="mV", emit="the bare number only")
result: 20
